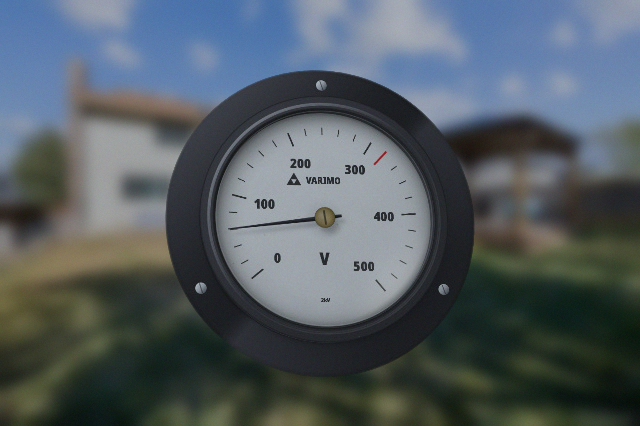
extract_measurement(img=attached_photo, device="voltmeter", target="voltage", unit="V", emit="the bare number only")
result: 60
